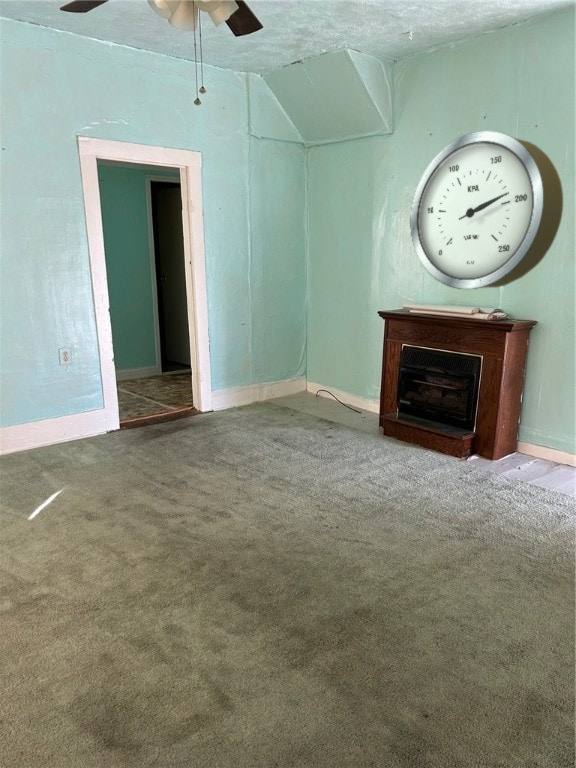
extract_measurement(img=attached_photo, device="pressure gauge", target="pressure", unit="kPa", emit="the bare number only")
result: 190
